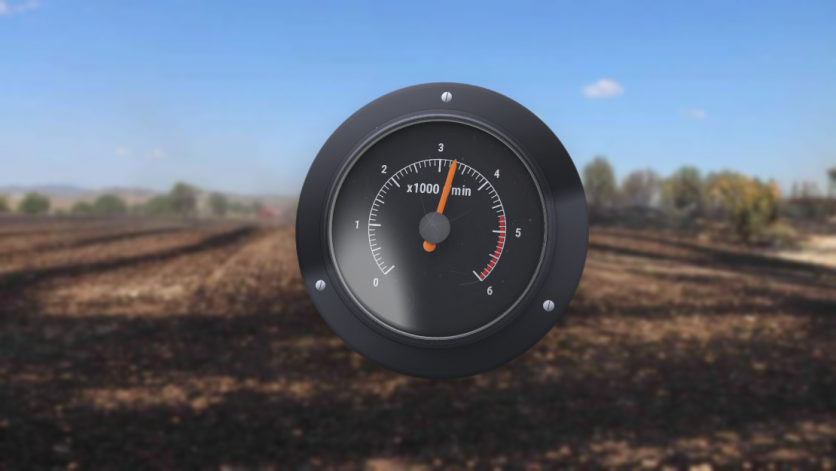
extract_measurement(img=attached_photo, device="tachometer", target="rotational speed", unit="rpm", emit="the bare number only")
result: 3300
